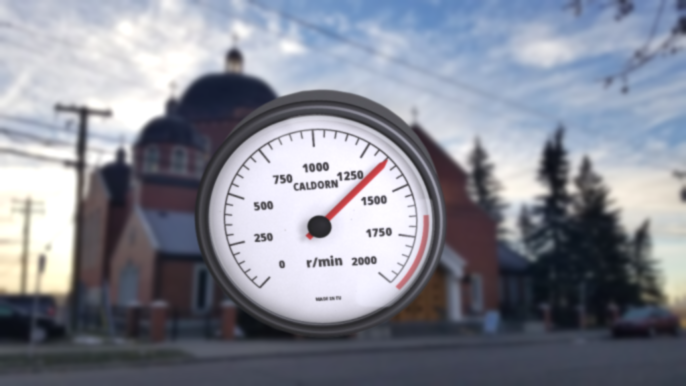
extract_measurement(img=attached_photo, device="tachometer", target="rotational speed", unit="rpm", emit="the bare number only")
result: 1350
